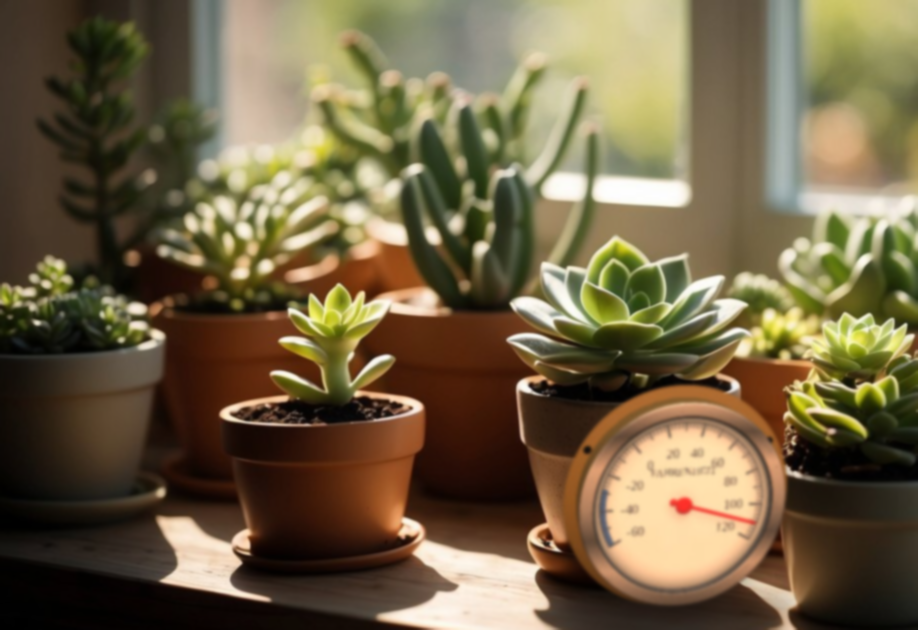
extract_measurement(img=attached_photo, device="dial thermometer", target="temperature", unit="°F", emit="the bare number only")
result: 110
